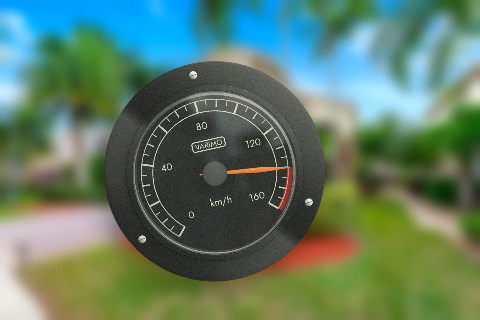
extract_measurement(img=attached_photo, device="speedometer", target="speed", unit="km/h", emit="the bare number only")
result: 140
